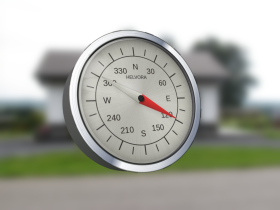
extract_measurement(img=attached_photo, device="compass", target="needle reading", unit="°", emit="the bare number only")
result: 120
